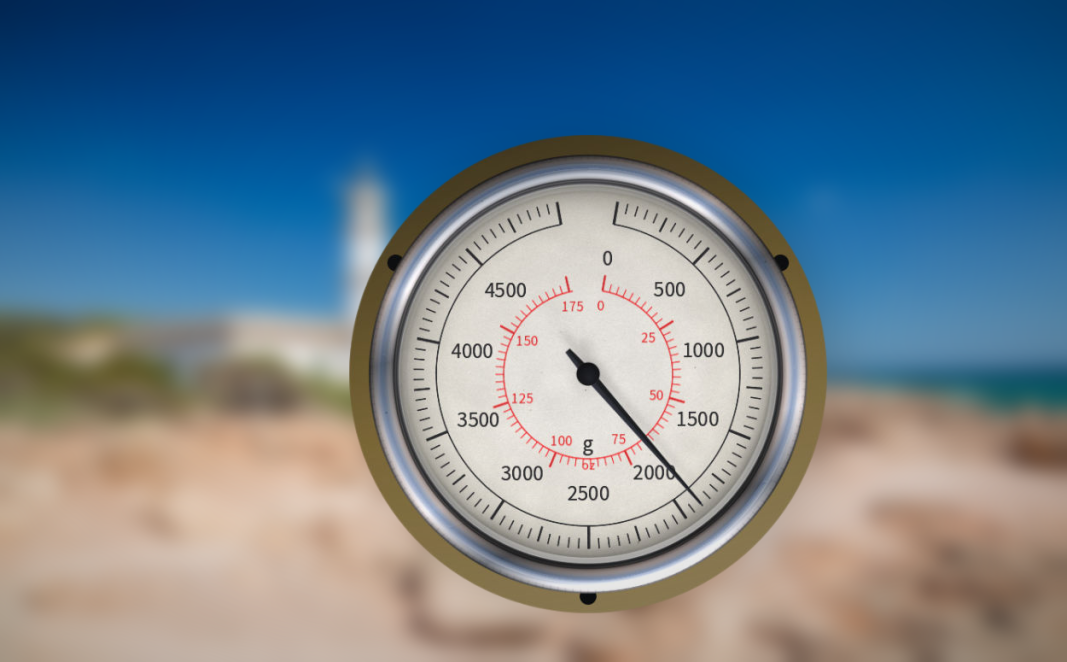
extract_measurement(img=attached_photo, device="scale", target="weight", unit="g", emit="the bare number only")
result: 1900
